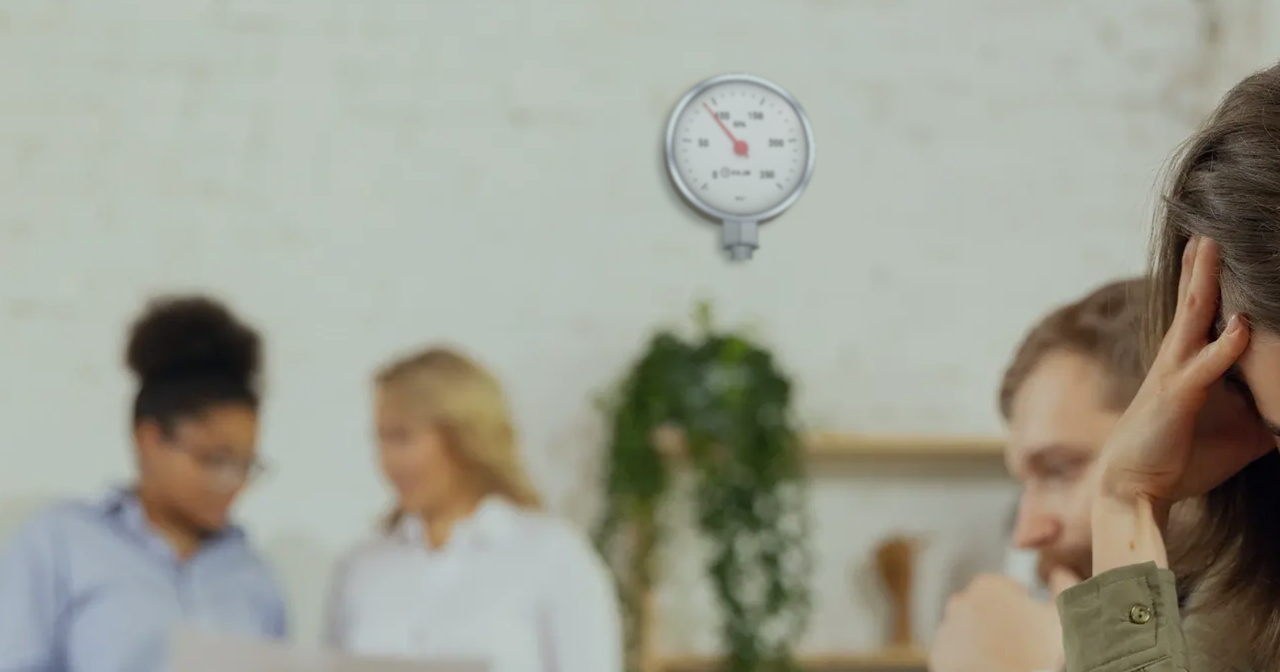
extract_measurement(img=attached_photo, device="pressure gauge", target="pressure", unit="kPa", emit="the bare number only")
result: 90
